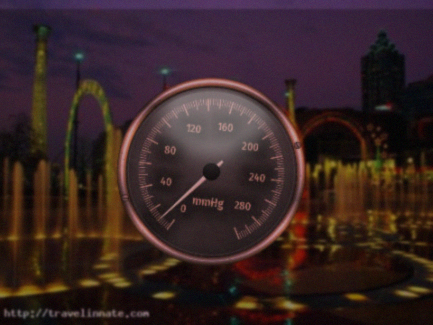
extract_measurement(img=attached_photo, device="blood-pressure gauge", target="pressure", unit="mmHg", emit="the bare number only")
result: 10
